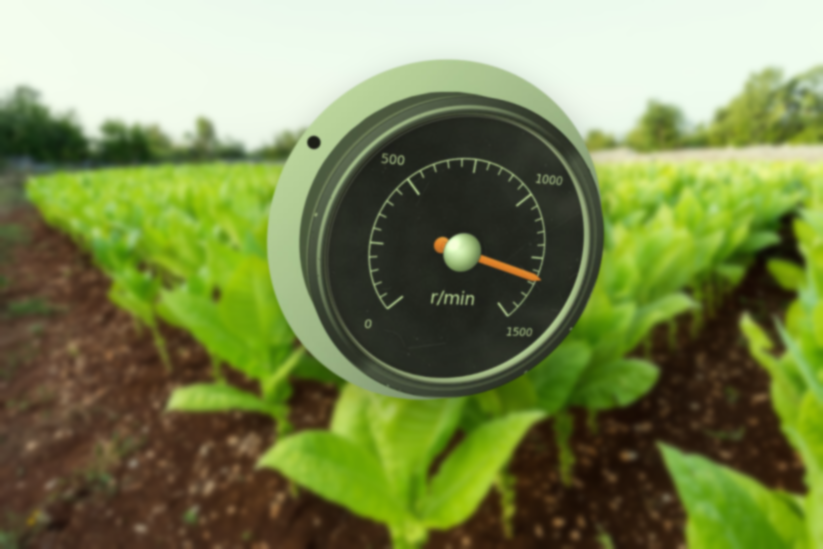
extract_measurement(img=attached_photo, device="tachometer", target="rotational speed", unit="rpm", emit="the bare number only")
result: 1325
